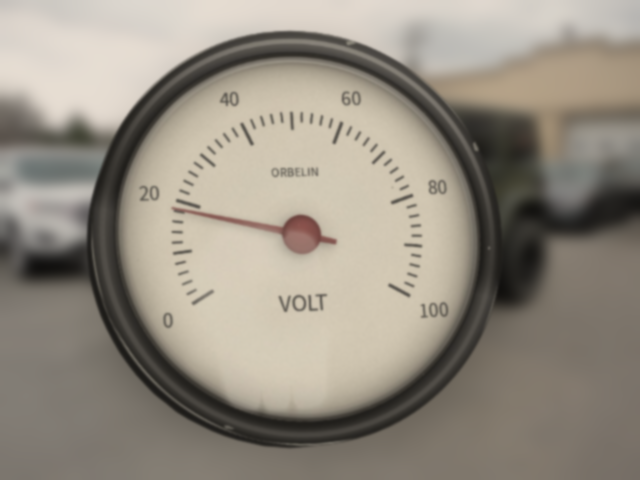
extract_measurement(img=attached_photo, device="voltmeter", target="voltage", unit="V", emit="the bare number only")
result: 18
